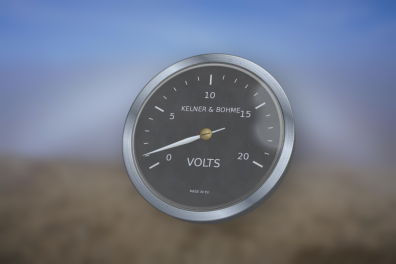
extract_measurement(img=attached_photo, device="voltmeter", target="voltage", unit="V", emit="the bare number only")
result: 1
